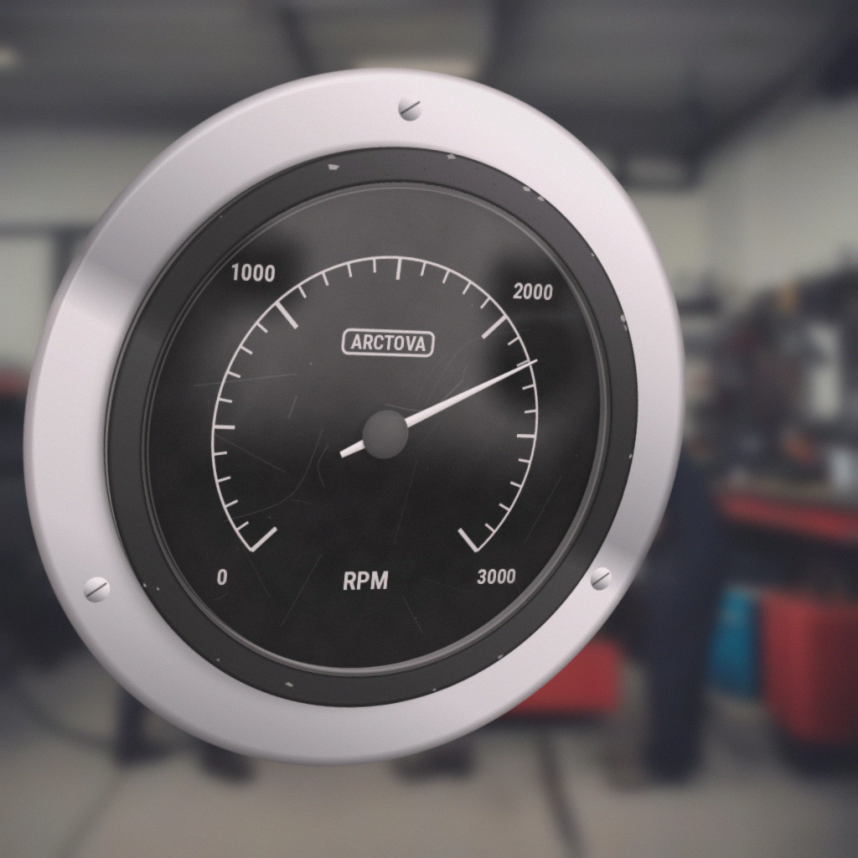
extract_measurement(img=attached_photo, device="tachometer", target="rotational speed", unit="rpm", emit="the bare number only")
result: 2200
